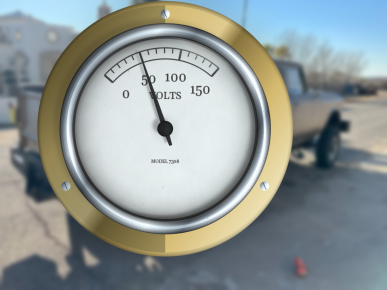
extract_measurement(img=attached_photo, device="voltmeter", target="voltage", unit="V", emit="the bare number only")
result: 50
